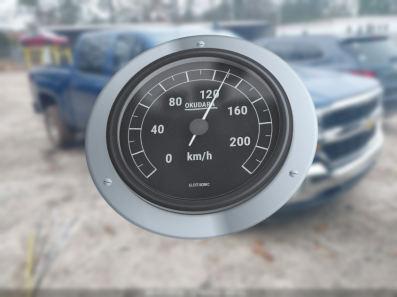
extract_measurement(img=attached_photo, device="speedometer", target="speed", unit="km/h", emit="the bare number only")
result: 130
